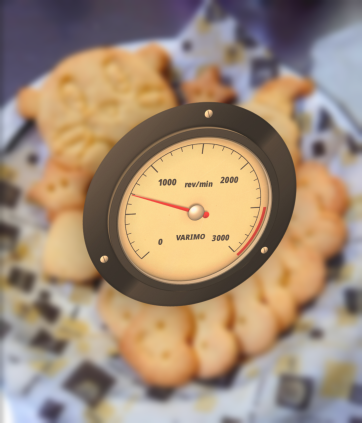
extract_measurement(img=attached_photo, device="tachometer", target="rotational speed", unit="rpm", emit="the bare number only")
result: 700
